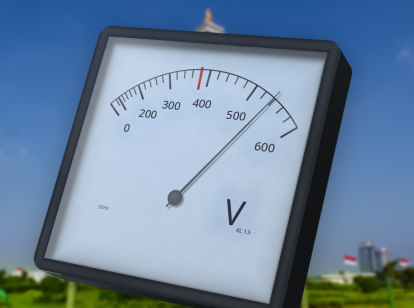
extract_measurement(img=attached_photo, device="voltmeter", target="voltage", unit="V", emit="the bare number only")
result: 540
